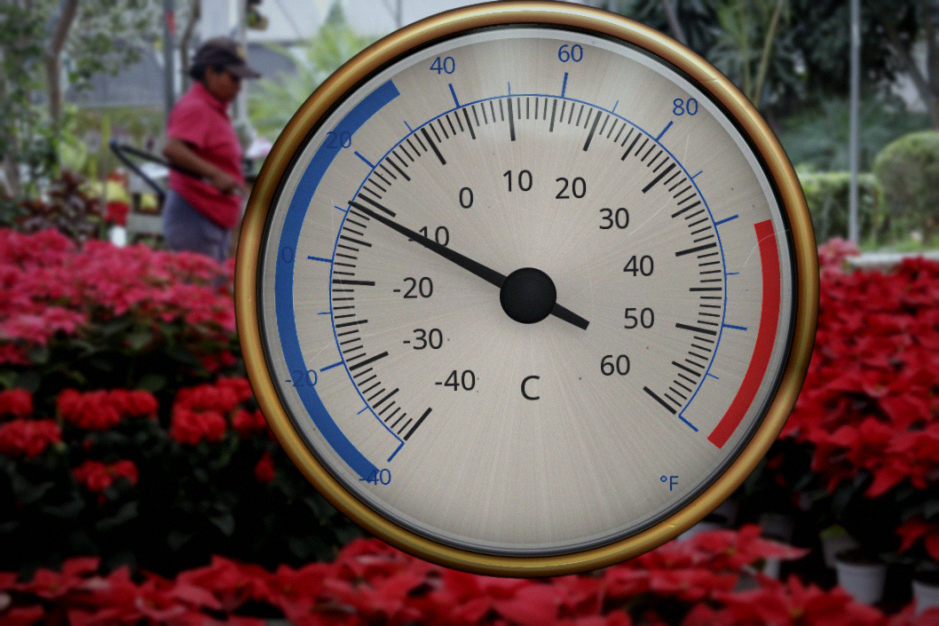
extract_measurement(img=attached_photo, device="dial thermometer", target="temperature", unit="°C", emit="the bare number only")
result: -11
